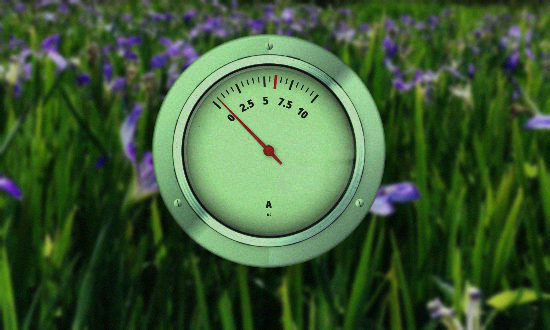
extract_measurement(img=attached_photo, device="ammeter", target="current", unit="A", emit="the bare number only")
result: 0.5
